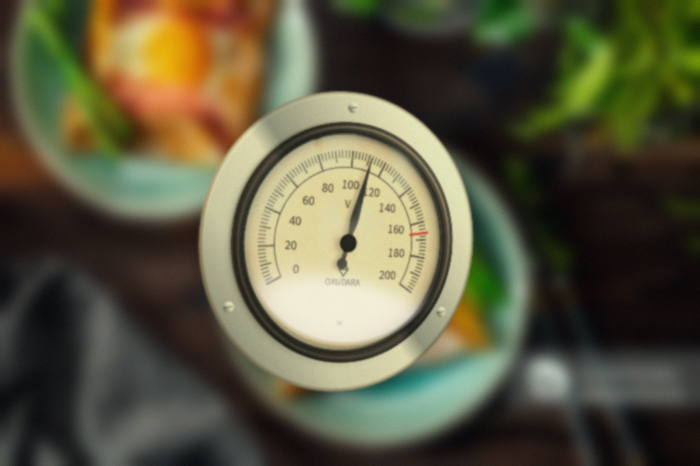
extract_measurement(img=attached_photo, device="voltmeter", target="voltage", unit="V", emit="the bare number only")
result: 110
